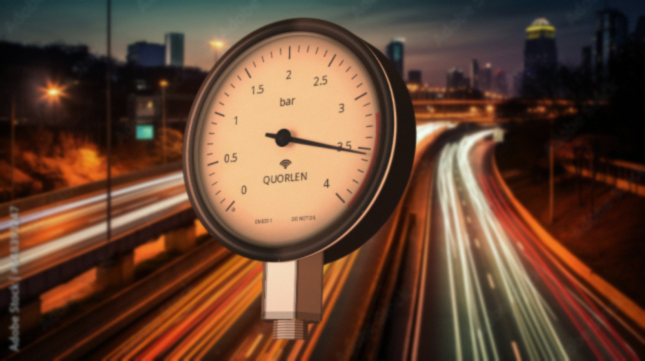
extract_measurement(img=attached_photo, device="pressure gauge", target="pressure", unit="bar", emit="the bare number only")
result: 3.55
